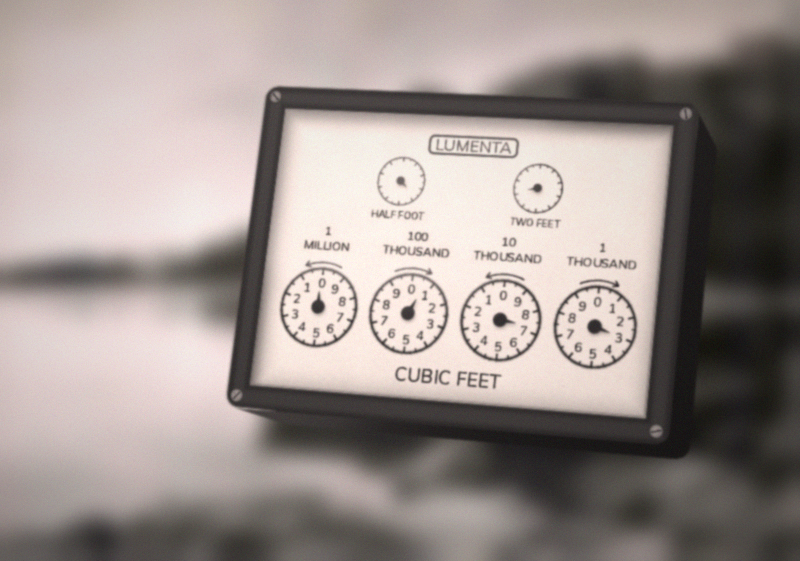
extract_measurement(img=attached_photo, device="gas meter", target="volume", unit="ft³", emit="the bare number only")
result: 7300
